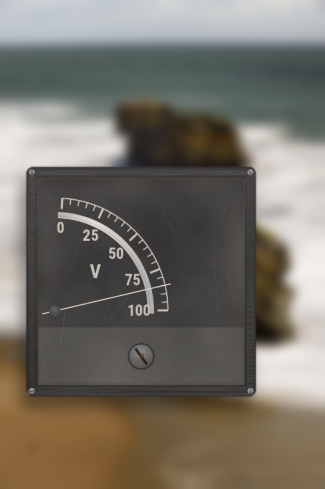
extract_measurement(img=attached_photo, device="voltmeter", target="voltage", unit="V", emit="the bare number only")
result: 85
